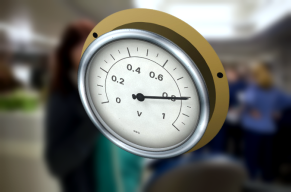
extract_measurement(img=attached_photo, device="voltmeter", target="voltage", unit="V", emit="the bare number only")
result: 0.8
